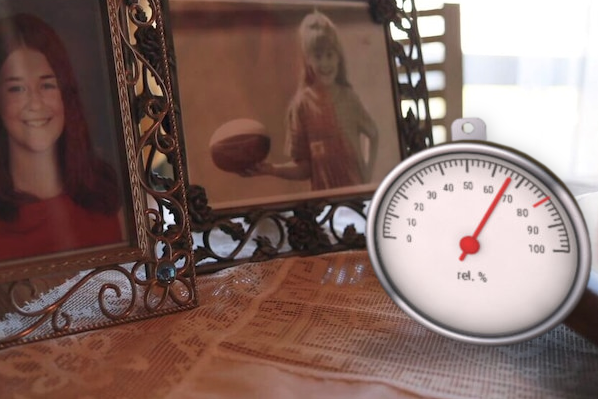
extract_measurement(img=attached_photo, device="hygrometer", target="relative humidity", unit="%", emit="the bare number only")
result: 66
